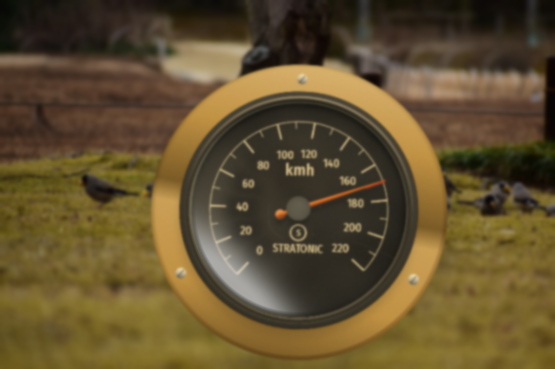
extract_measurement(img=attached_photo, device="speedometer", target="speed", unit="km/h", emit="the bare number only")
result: 170
